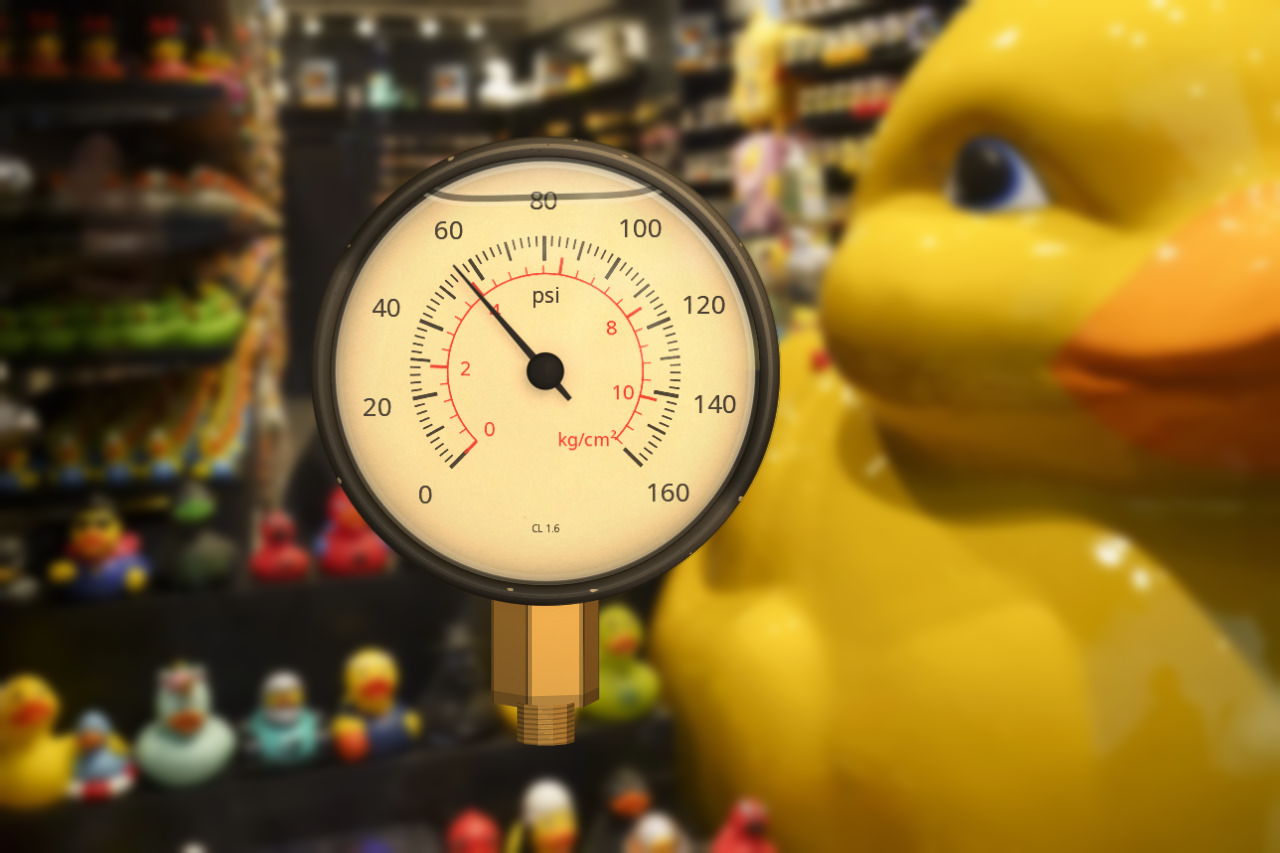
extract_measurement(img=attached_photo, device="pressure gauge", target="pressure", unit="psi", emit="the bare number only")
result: 56
